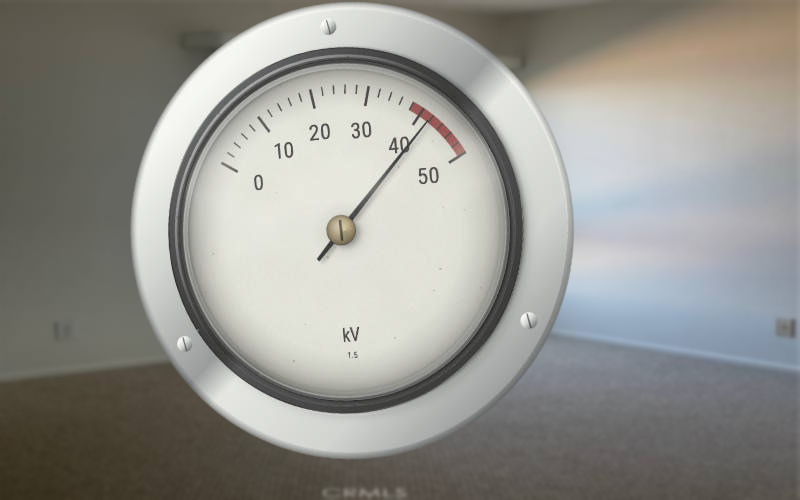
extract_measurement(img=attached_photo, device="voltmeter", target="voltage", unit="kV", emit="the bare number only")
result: 42
